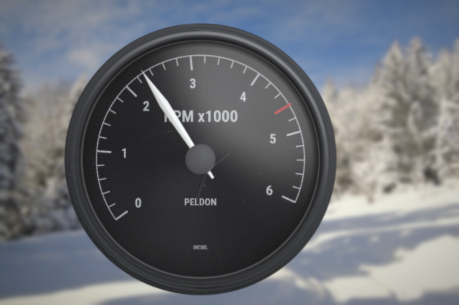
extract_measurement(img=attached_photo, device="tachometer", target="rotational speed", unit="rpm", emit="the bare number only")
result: 2300
